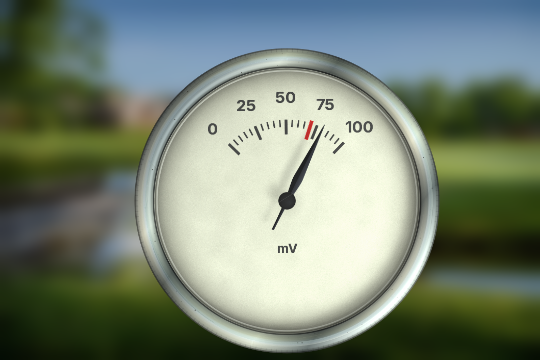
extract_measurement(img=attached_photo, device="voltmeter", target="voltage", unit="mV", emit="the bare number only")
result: 80
